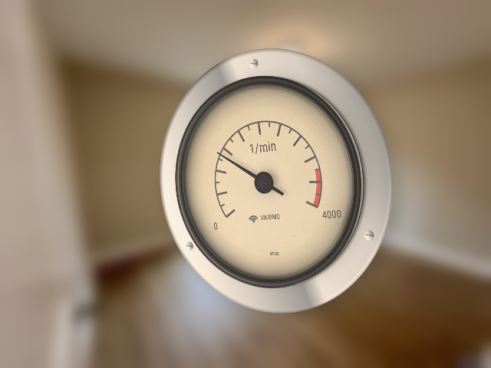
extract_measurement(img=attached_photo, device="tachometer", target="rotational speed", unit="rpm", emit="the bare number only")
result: 1100
